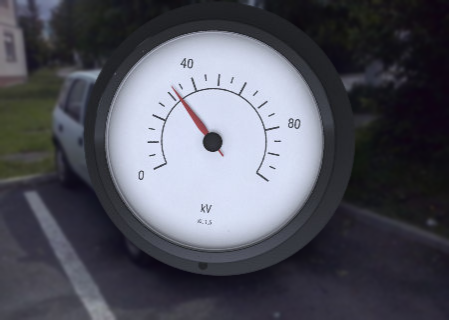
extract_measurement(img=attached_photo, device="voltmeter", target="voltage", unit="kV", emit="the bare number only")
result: 32.5
